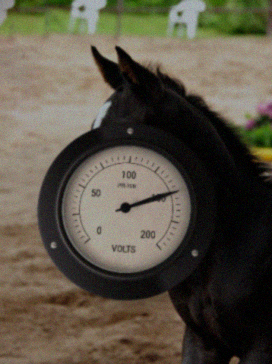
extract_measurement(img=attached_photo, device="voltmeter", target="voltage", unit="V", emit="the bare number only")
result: 150
